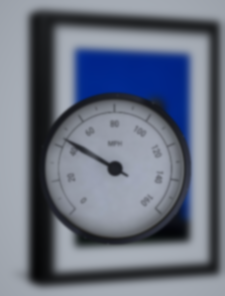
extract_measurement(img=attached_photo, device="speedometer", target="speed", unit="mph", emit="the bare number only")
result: 45
